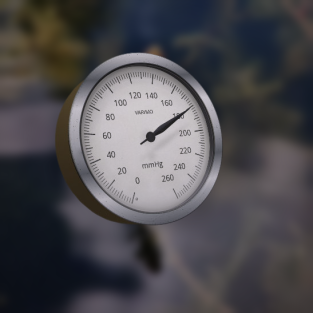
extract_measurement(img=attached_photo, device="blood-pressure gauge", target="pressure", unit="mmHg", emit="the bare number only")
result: 180
